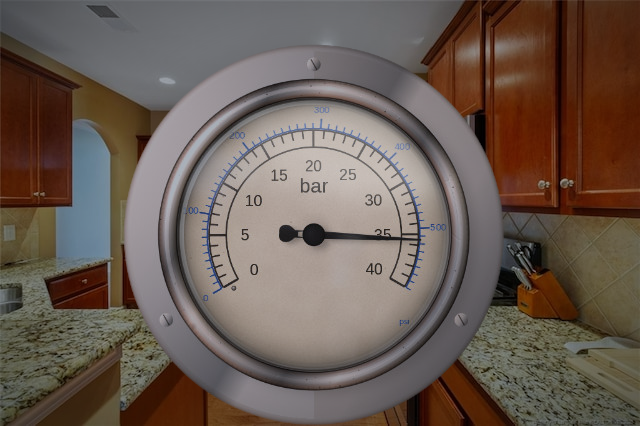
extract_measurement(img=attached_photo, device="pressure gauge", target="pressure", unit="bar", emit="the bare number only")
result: 35.5
